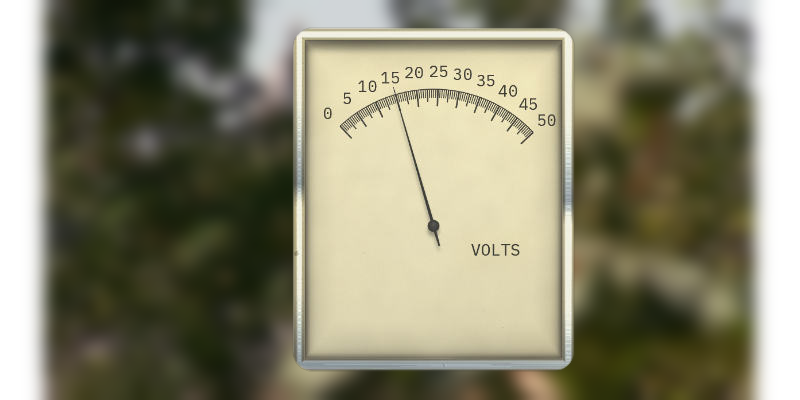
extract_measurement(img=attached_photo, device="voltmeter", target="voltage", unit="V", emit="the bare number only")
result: 15
